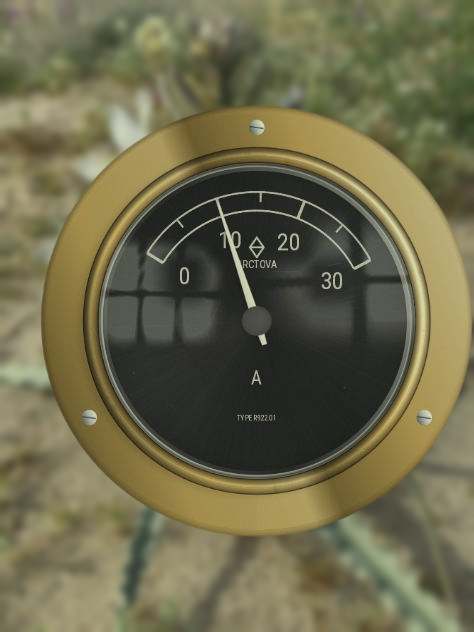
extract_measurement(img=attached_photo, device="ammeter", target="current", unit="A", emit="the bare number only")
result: 10
